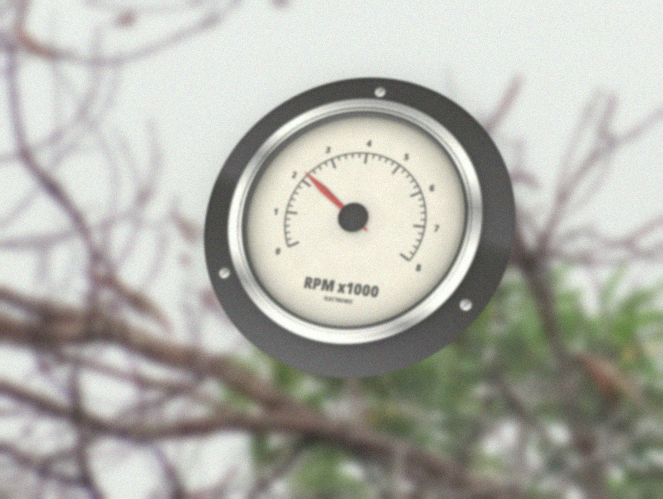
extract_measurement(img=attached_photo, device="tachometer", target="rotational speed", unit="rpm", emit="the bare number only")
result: 2200
